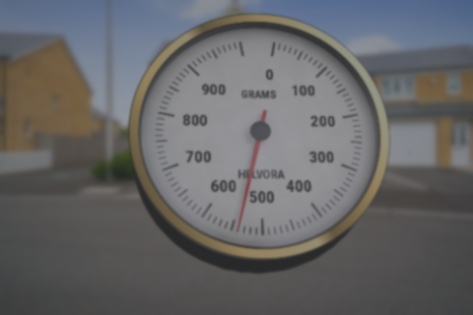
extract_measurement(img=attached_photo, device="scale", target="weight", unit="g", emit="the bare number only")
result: 540
